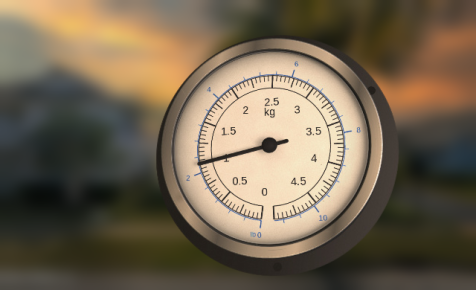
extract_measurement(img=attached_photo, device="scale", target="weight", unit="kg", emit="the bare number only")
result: 1
